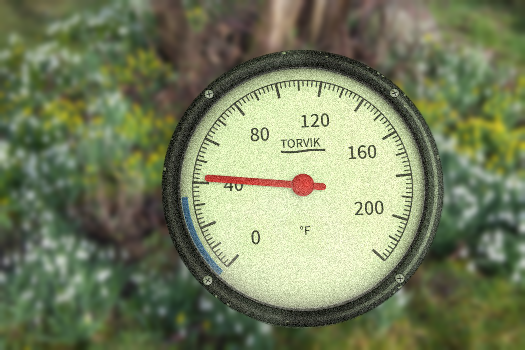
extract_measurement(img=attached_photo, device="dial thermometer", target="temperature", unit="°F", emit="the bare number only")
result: 42
